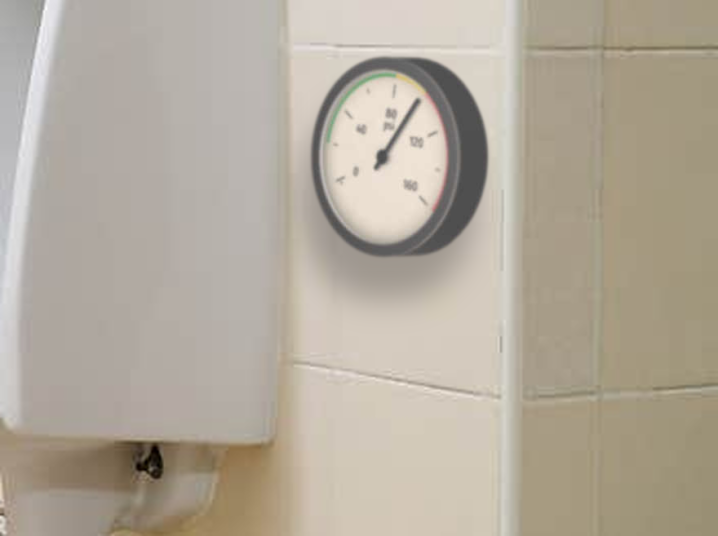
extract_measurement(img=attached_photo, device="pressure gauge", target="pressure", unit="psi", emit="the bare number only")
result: 100
